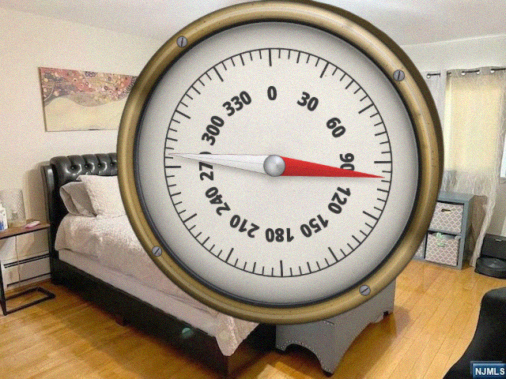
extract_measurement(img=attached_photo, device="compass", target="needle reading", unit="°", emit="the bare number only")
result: 97.5
